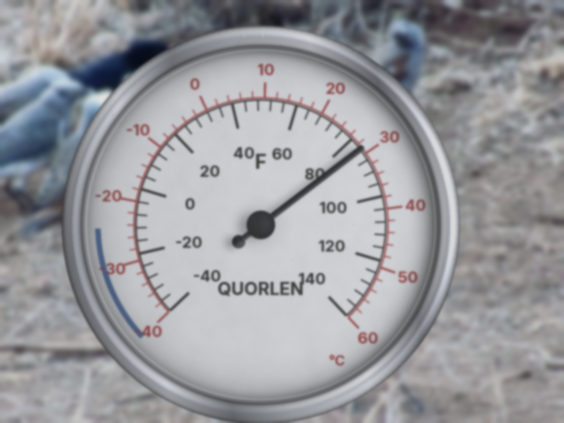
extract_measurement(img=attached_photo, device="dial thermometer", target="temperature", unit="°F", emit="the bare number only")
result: 84
